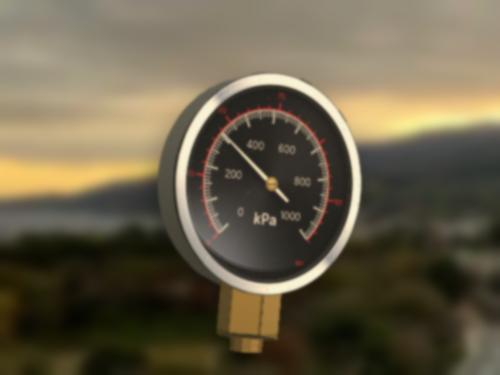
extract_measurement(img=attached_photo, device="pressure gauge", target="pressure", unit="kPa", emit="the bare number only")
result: 300
